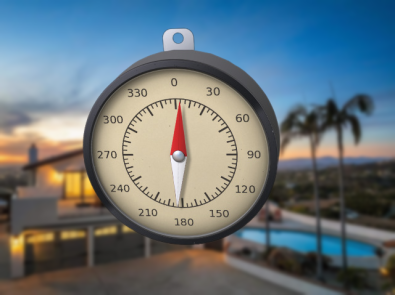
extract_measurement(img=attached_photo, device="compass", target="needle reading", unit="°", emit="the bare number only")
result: 5
